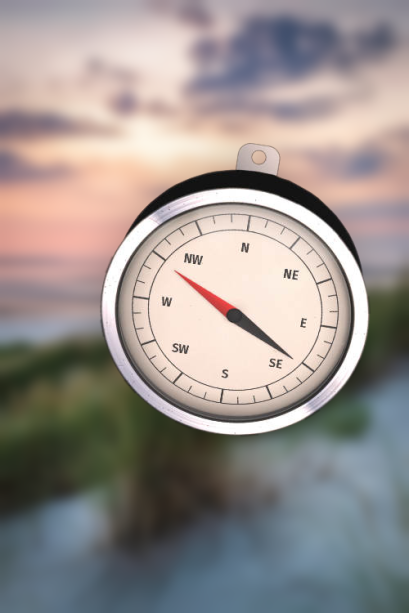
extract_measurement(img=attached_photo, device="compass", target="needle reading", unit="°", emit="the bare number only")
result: 300
